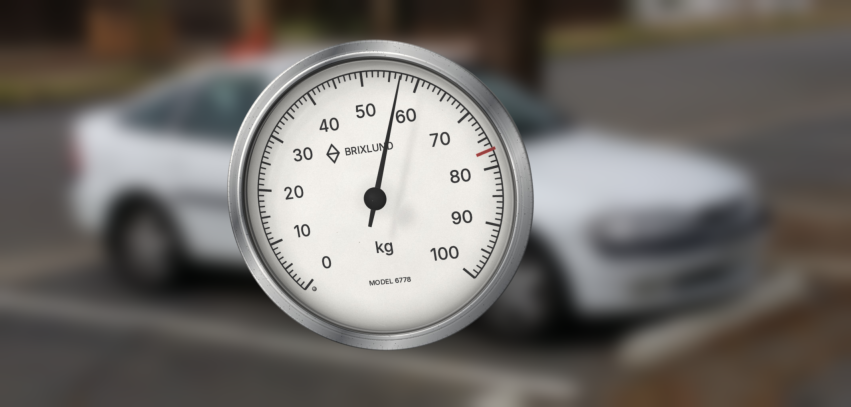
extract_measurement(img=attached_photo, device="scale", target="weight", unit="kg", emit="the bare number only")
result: 57
